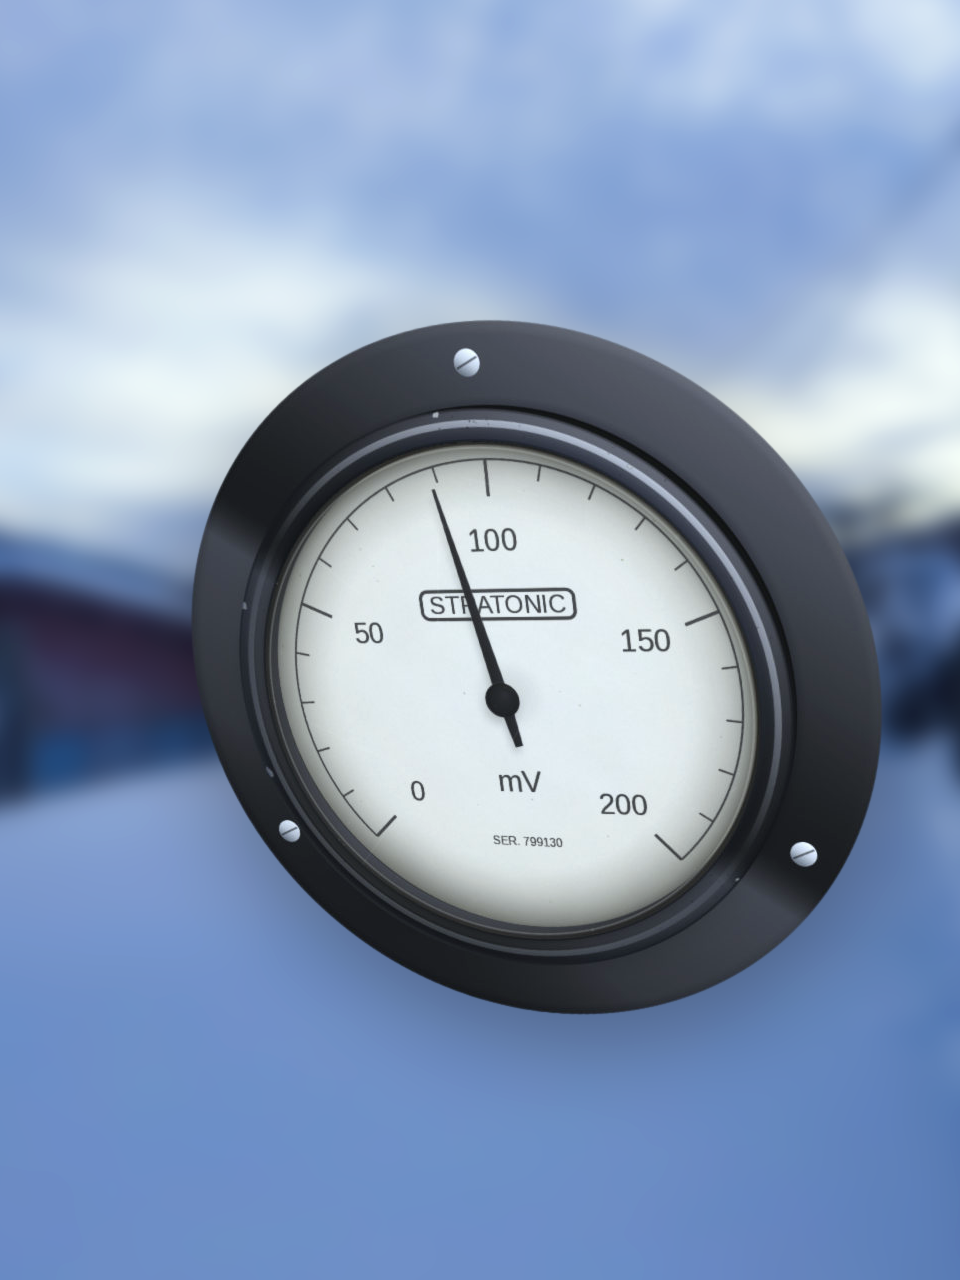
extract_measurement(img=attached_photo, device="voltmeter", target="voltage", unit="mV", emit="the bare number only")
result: 90
